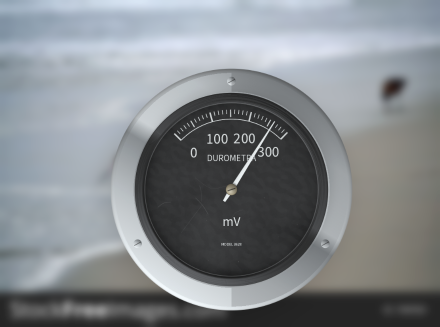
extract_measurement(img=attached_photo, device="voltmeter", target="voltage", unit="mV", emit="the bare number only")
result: 260
